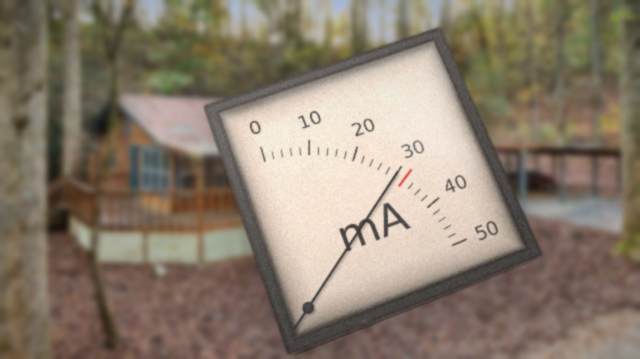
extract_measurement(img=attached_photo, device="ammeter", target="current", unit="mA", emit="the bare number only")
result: 30
